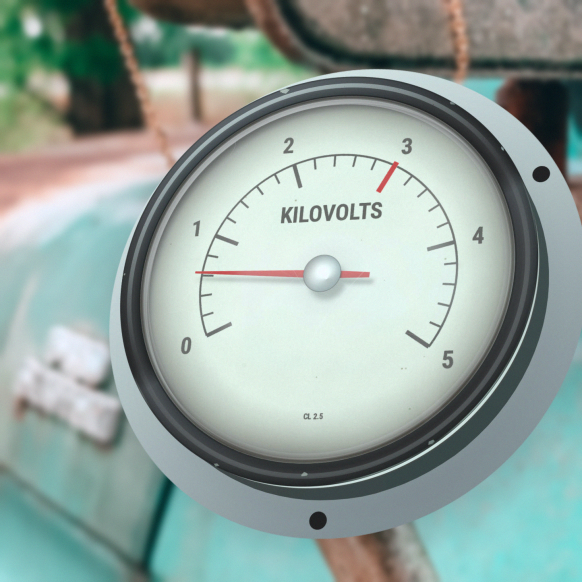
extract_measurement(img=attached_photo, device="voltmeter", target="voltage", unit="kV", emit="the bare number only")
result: 0.6
